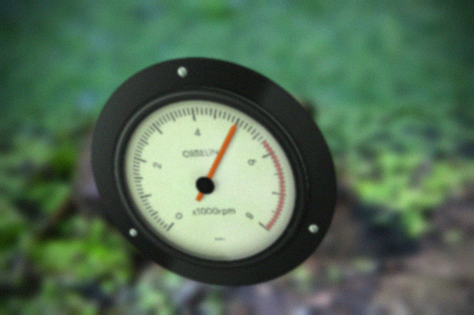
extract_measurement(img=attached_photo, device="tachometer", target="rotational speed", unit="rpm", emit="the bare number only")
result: 5000
